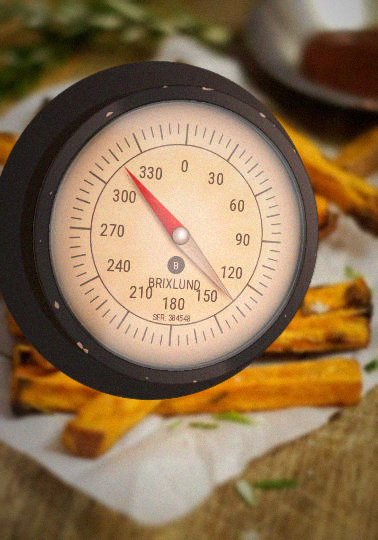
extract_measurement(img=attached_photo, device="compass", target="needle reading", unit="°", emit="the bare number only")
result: 315
